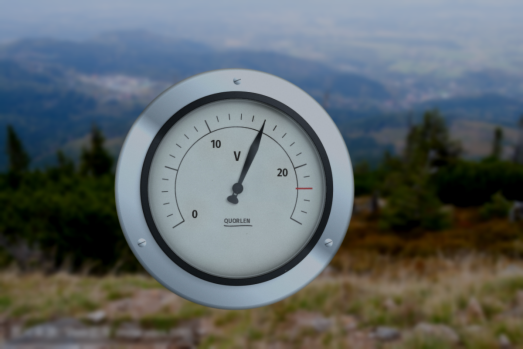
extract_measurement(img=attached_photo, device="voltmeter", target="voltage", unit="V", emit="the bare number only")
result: 15
